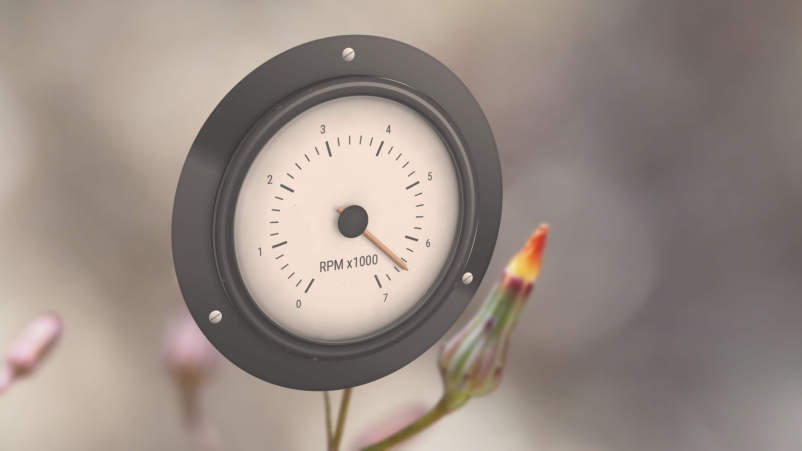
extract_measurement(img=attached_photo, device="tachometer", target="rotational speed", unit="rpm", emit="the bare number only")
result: 6500
